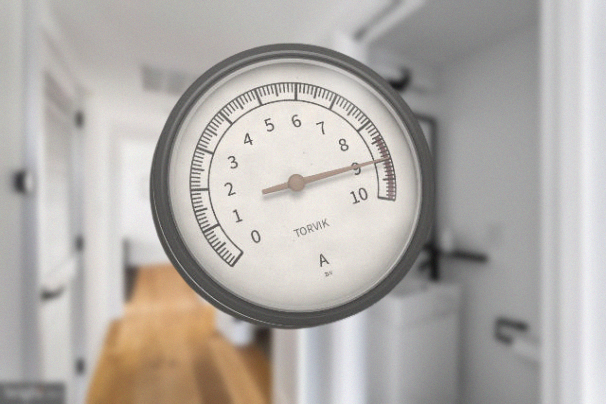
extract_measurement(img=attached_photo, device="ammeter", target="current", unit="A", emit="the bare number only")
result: 9
